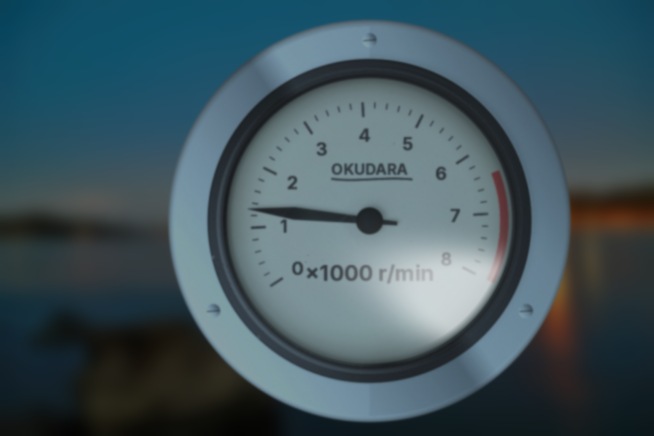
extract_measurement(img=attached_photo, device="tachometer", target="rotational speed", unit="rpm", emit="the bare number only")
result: 1300
